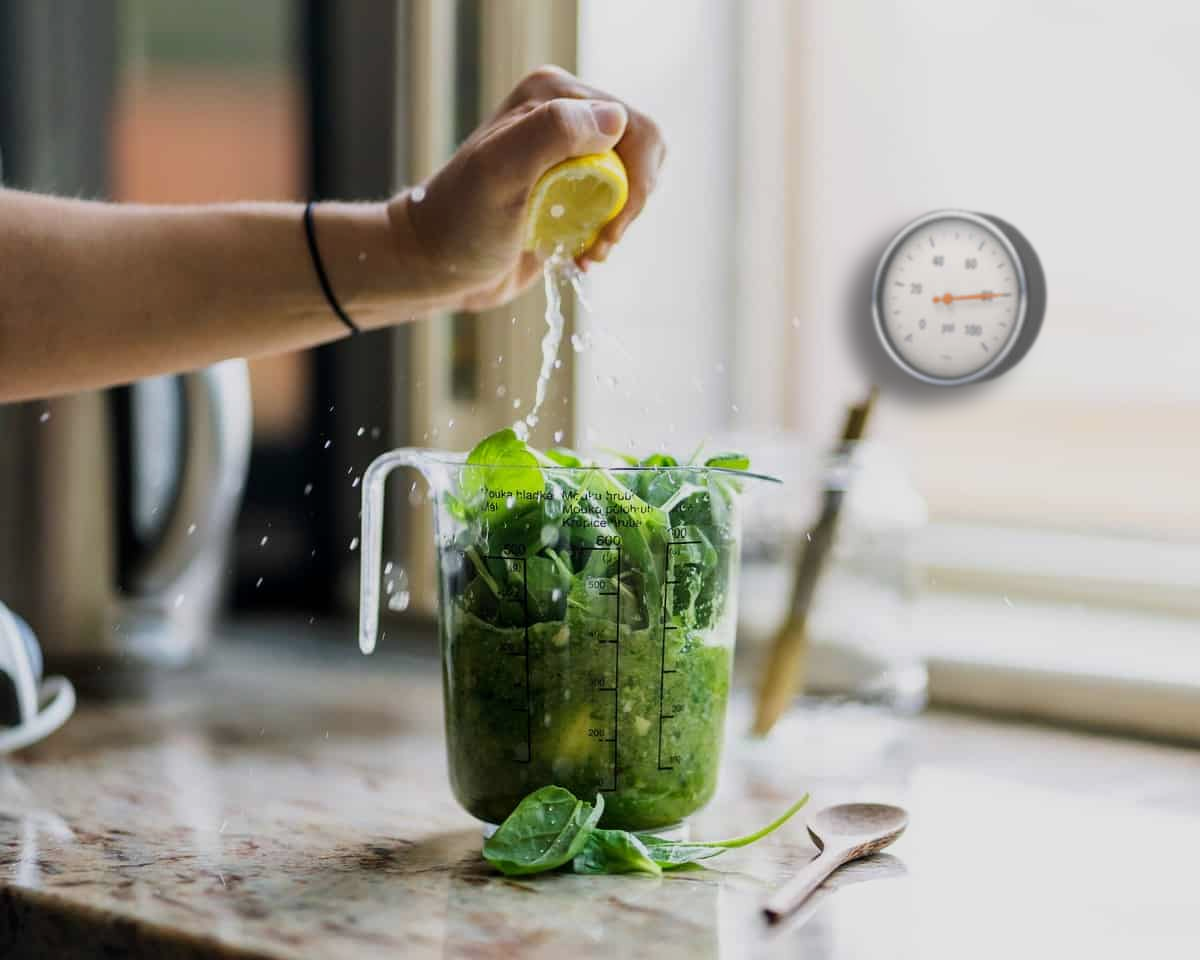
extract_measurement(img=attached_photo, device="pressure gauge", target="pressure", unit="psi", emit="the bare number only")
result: 80
